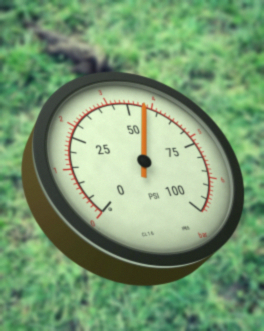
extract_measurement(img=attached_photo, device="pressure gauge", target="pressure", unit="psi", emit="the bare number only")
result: 55
